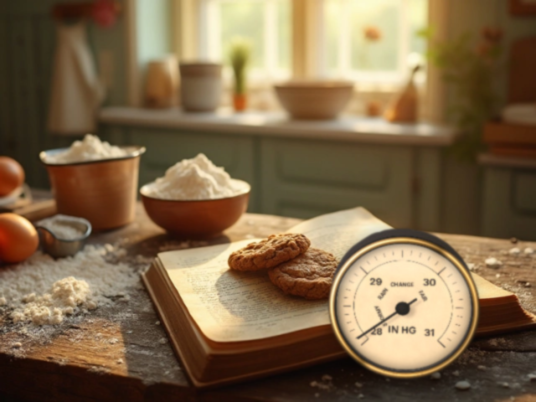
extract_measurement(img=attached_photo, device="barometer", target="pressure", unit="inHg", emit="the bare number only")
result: 28.1
